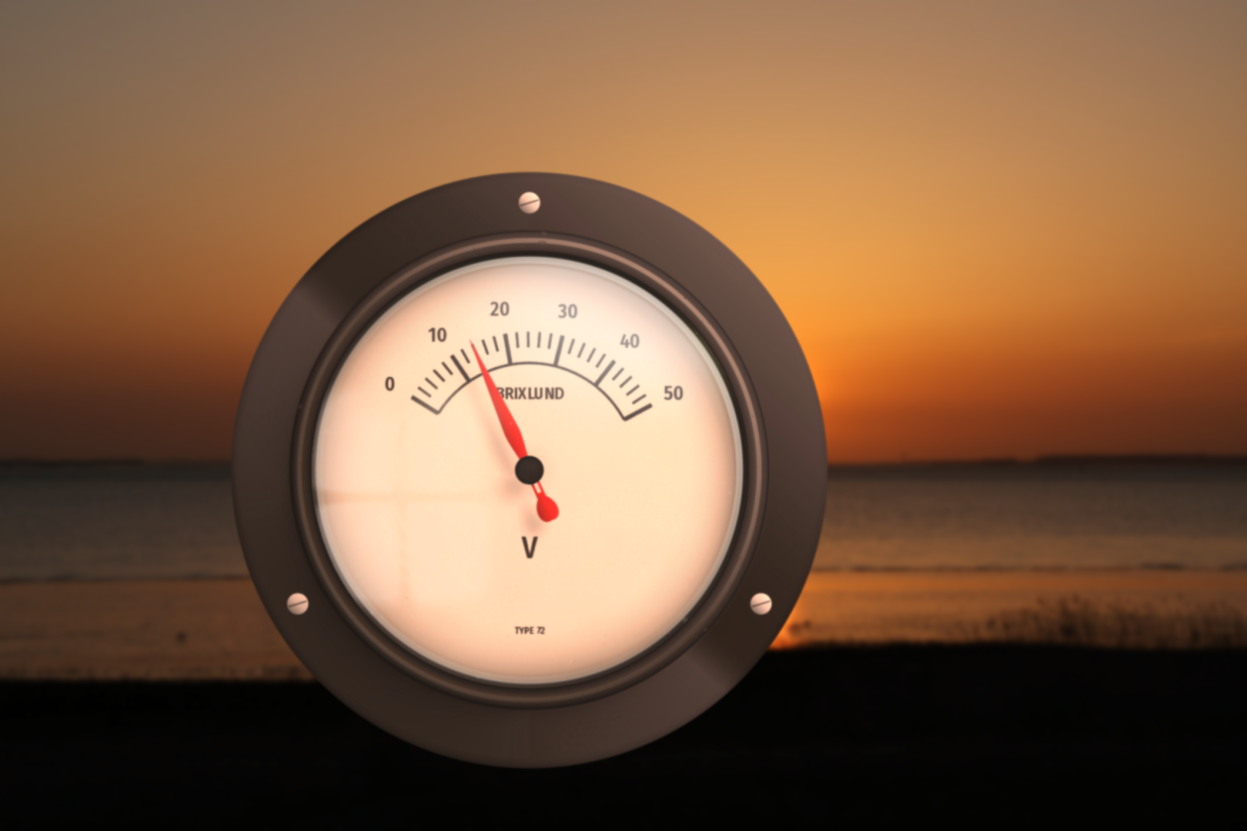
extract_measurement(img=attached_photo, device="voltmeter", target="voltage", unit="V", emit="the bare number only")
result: 14
